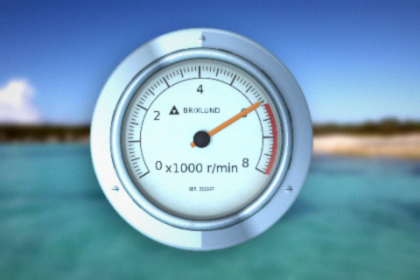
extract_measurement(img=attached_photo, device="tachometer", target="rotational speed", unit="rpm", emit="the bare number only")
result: 6000
